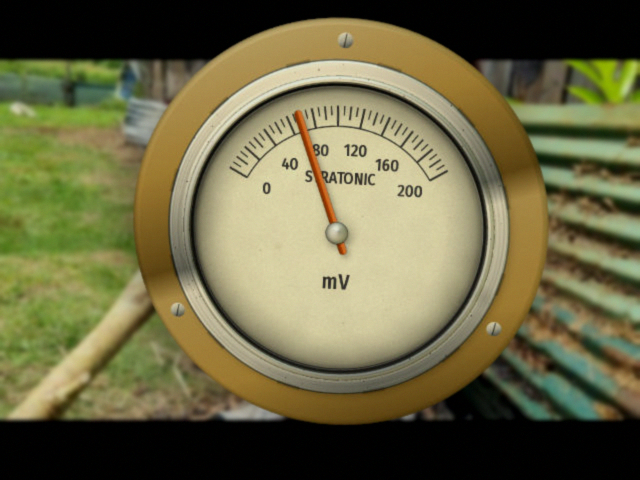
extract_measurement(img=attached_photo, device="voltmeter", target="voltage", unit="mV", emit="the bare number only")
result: 70
